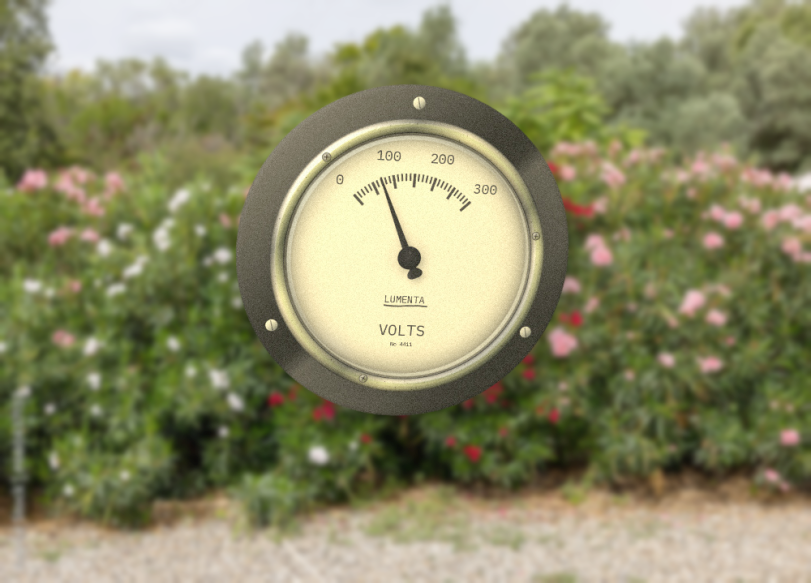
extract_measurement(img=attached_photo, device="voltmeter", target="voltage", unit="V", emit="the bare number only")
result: 70
